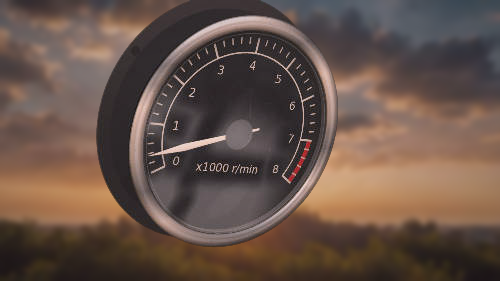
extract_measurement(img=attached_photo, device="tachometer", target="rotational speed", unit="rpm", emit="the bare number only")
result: 400
